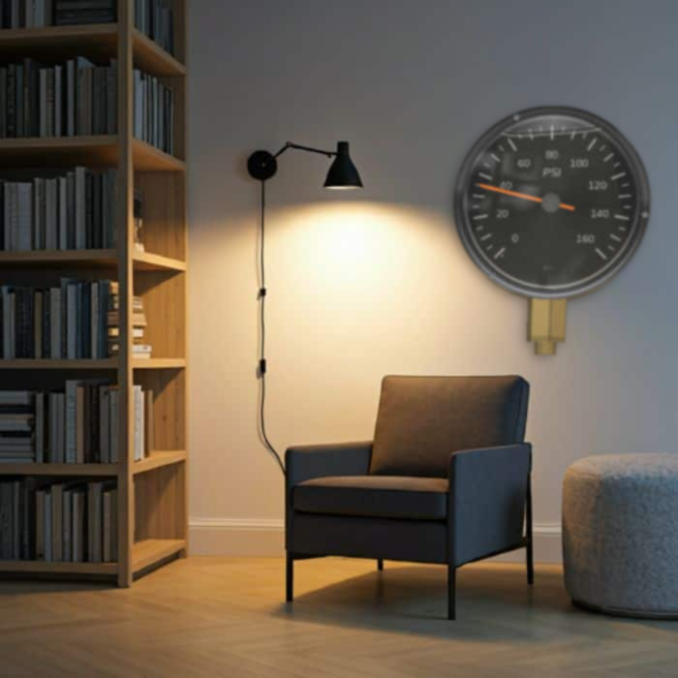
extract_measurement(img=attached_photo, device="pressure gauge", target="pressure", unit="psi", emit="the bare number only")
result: 35
